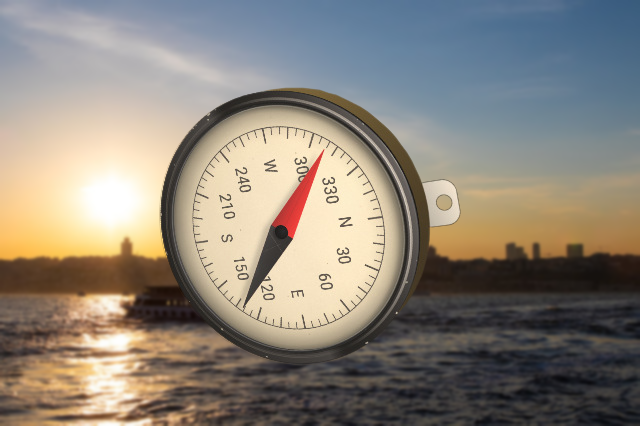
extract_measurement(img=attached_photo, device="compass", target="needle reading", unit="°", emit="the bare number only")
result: 310
